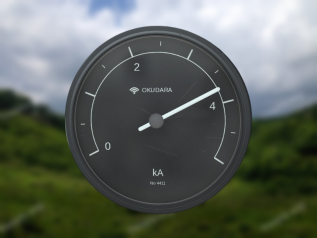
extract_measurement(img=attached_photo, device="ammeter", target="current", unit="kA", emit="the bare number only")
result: 3.75
